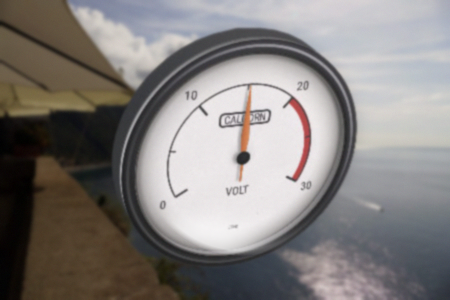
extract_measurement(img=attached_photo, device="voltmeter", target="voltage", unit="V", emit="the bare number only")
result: 15
